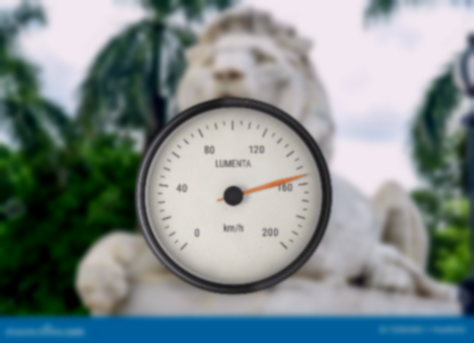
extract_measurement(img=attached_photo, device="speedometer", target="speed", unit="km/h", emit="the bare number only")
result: 155
